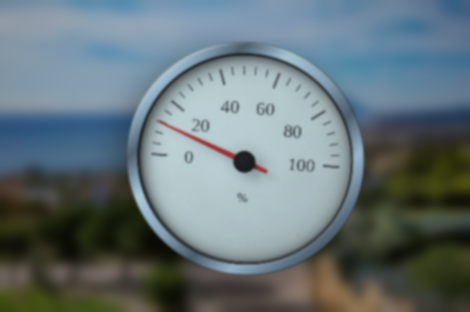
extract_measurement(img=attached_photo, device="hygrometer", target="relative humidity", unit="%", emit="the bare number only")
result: 12
